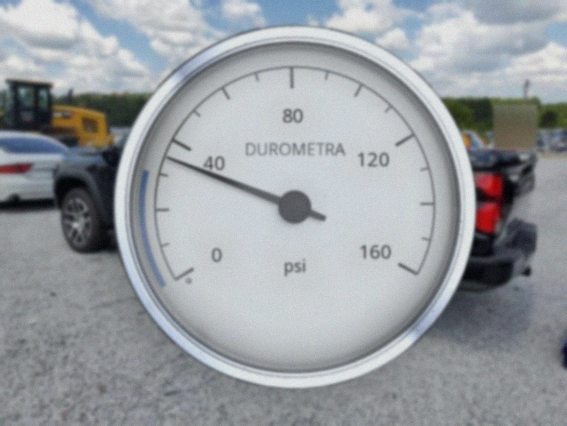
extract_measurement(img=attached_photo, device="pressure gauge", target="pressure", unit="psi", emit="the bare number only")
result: 35
